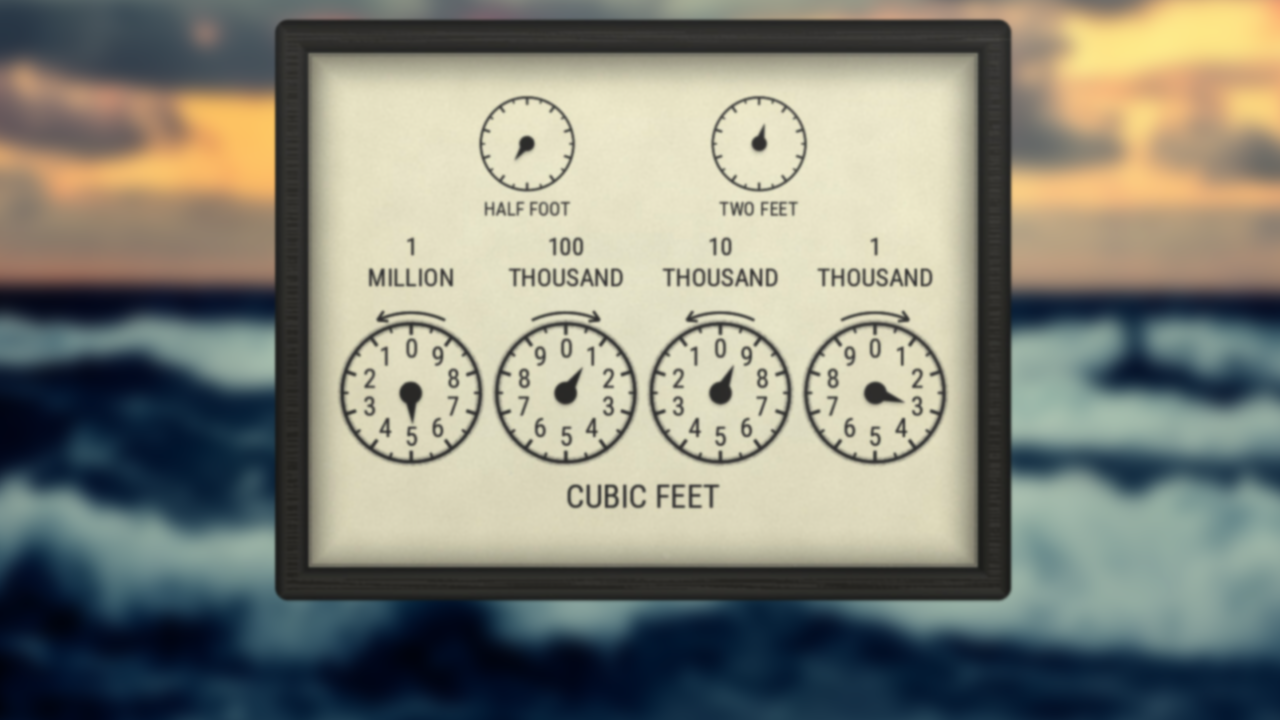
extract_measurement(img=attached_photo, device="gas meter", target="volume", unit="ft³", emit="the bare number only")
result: 509300
